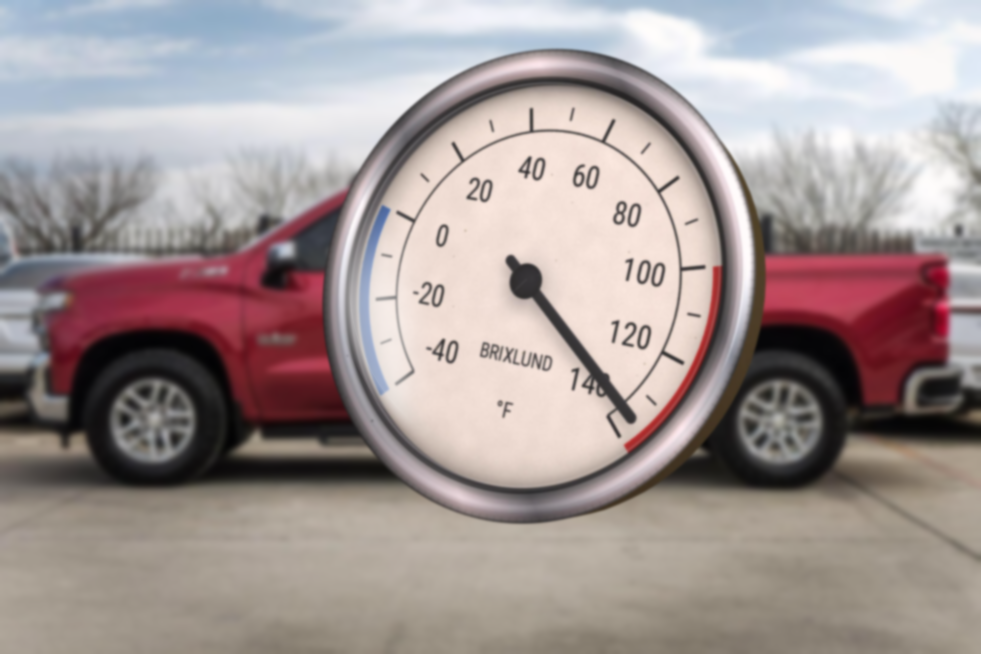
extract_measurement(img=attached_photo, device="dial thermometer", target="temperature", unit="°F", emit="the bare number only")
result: 135
